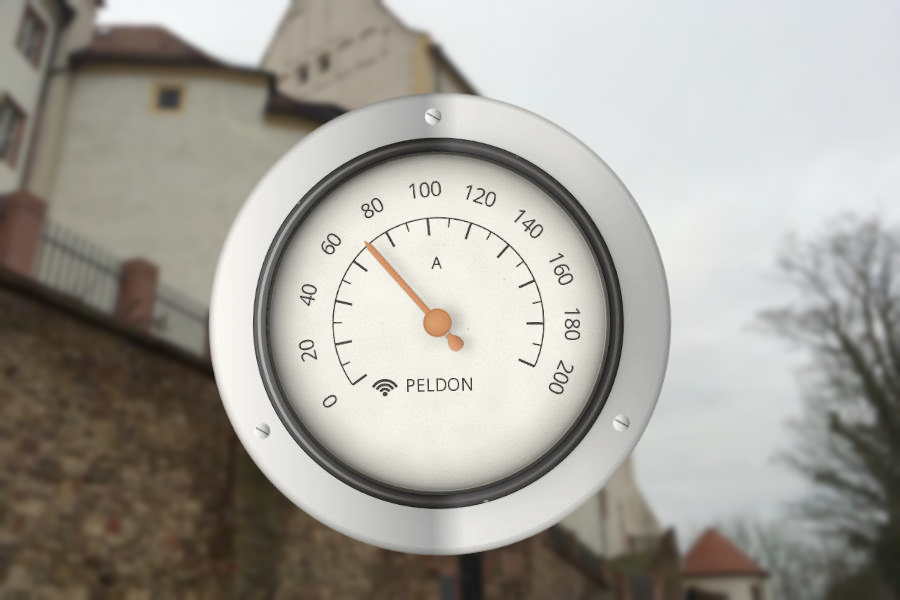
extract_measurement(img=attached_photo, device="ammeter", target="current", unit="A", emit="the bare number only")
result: 70
